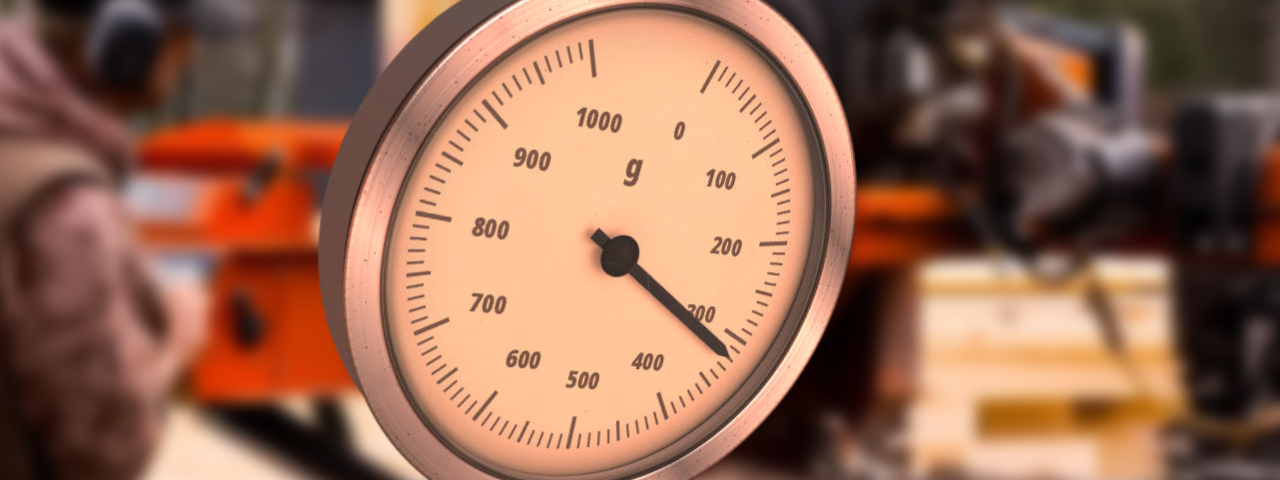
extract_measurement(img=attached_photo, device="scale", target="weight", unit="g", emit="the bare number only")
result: 320
